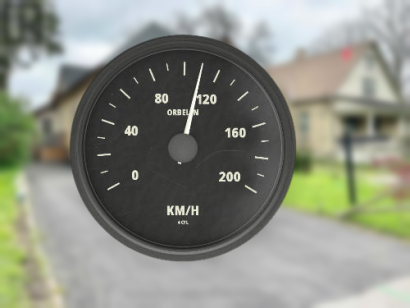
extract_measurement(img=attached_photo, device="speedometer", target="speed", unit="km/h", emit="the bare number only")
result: 110
